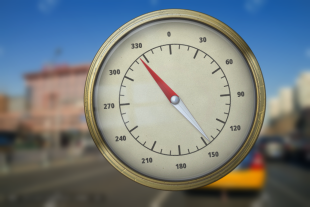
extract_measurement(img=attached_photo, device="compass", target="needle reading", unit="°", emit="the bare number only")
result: 325
